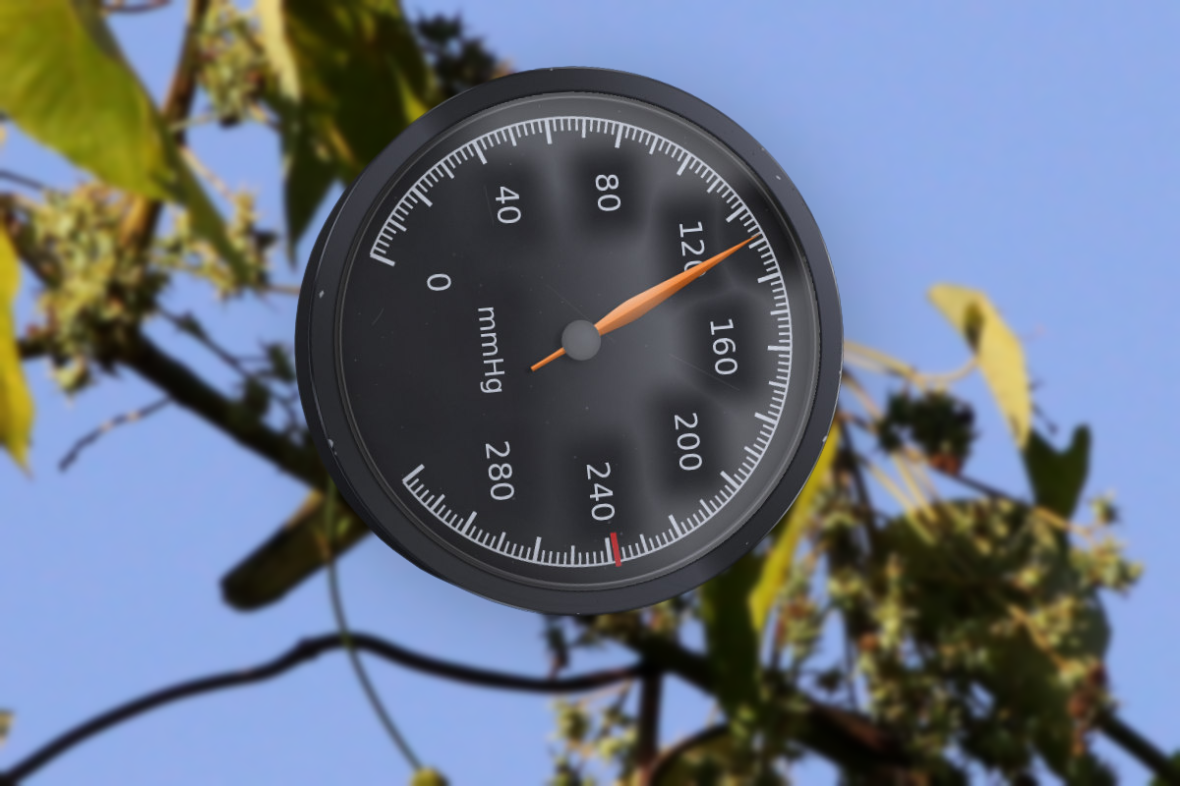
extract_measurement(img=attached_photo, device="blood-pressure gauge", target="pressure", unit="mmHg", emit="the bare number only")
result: 128
